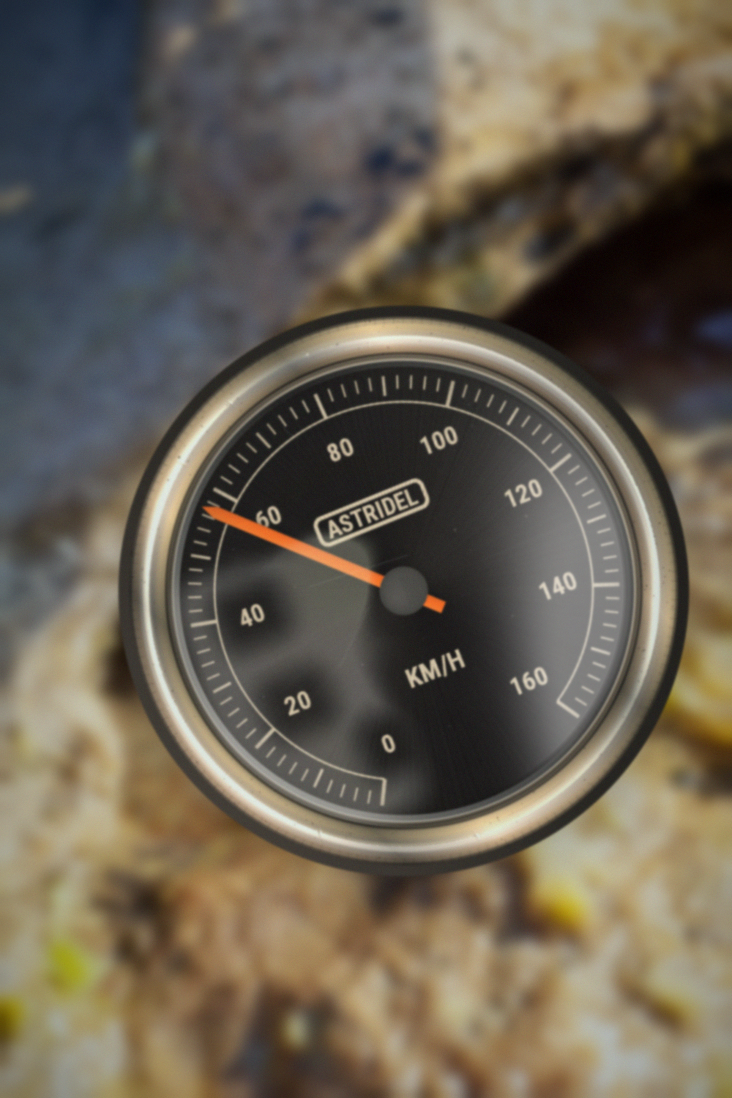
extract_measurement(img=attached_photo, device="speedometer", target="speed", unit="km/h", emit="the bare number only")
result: 57
